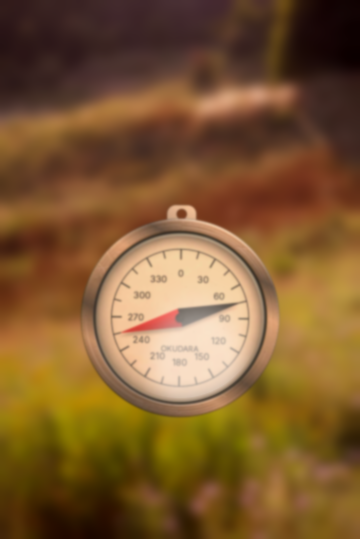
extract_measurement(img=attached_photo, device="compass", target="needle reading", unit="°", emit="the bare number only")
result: 255
